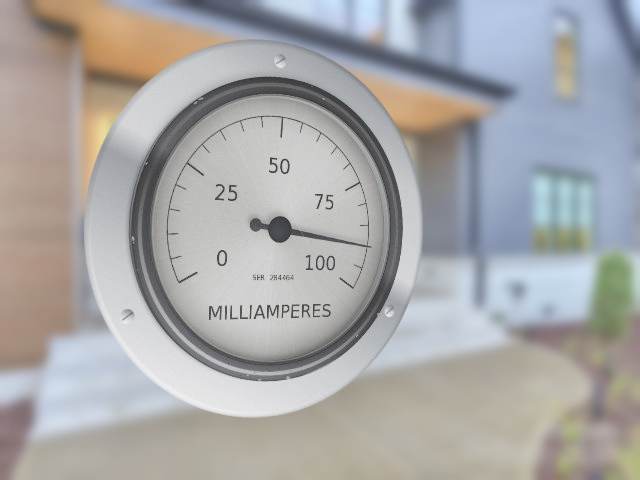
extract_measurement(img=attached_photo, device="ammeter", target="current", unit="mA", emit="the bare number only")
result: 90
